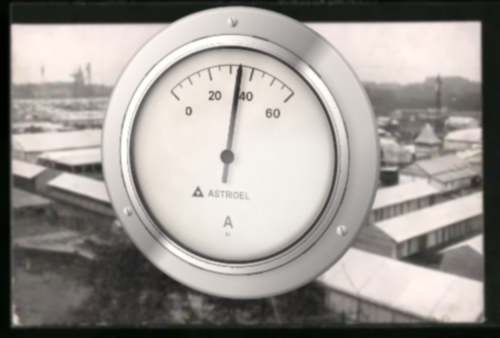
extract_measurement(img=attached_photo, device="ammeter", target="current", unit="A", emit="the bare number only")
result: 35
